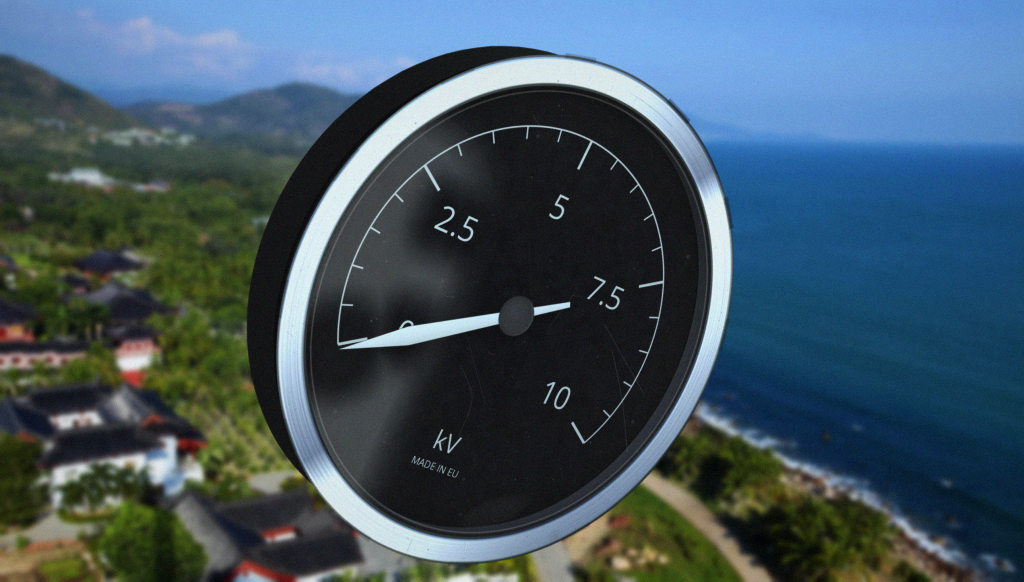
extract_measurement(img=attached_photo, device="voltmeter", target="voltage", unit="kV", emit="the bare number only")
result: 0
